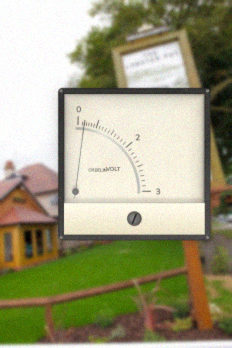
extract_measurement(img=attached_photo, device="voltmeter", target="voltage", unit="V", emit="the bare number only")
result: 0.5
